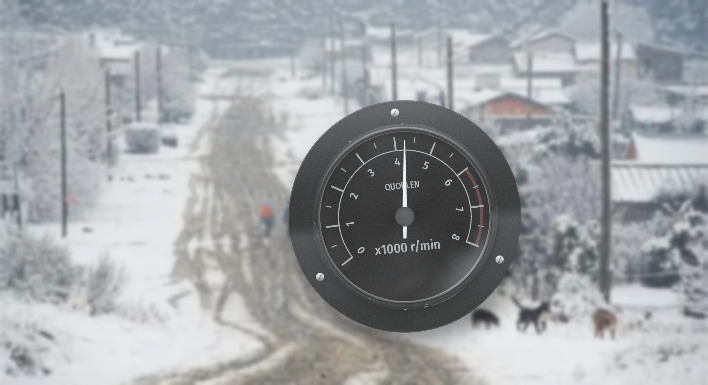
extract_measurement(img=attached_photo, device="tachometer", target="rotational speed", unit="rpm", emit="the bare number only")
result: 4250
